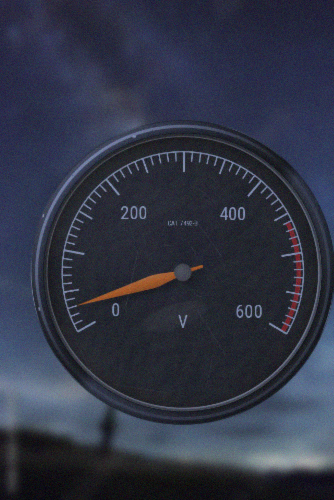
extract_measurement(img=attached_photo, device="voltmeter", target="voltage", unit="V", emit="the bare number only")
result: 30
